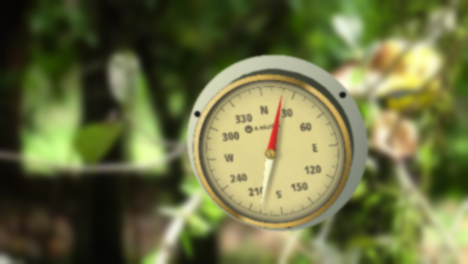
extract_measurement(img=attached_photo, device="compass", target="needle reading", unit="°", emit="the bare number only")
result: 20
